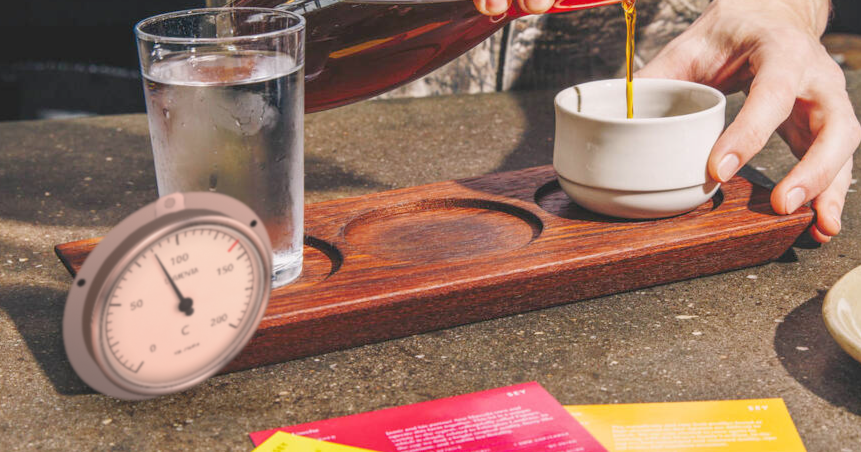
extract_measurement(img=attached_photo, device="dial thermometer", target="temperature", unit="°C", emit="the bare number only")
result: 85
